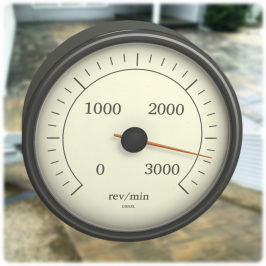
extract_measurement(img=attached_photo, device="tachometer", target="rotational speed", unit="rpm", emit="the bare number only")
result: 2650
